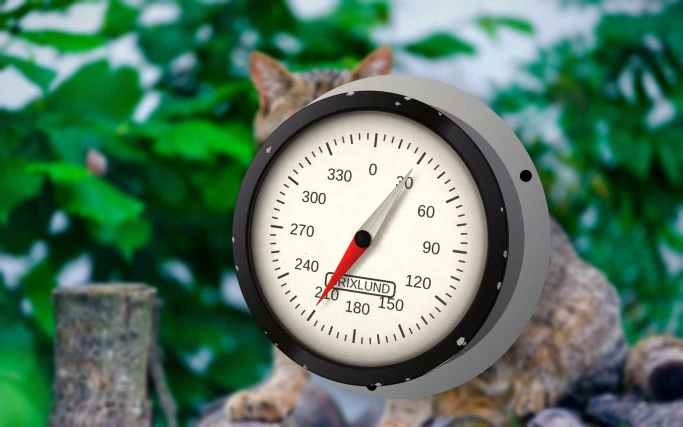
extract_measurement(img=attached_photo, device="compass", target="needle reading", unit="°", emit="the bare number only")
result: 210
